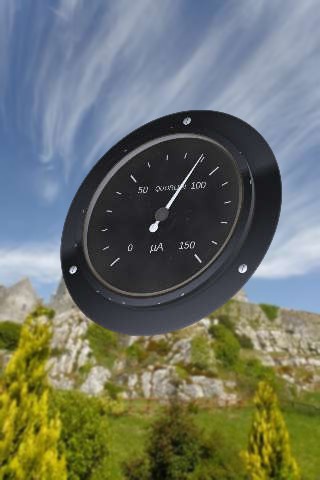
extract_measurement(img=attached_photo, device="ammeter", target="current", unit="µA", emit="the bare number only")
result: 90
